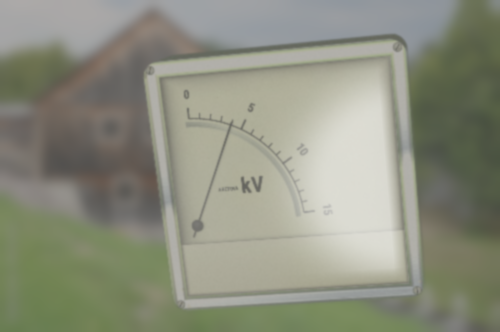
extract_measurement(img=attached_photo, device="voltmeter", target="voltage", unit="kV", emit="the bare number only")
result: 4
